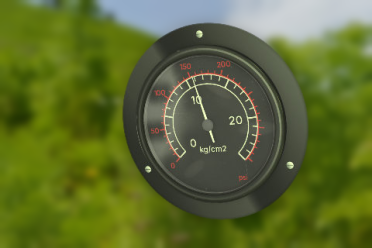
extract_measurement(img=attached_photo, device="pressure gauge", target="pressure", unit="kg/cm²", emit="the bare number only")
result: 11
